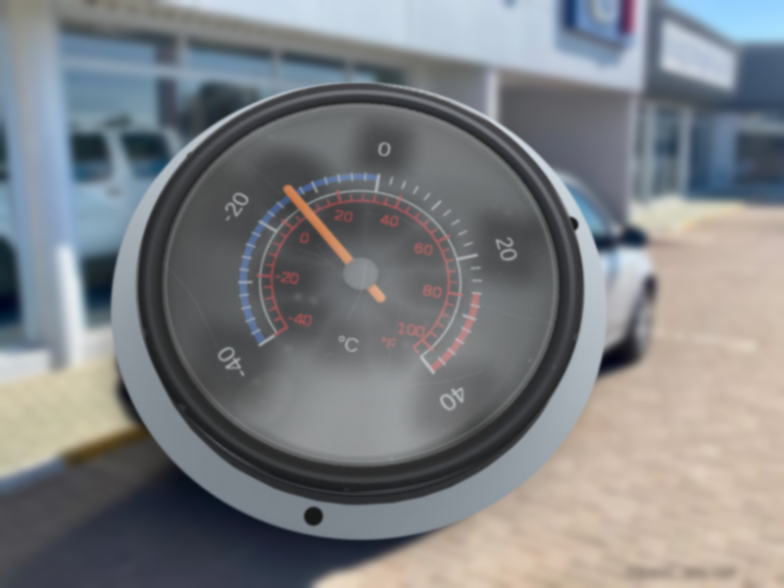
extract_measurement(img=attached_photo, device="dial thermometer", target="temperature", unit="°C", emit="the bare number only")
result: -14
